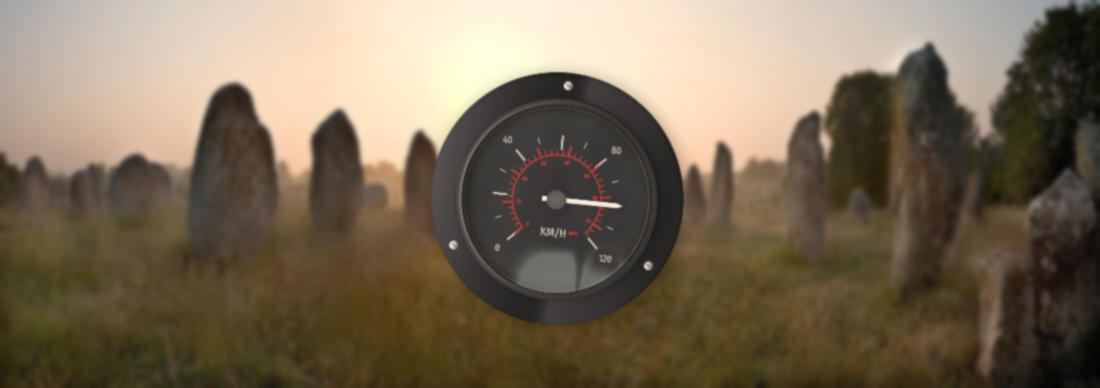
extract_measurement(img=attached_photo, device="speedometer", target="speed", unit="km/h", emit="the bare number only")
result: 100
